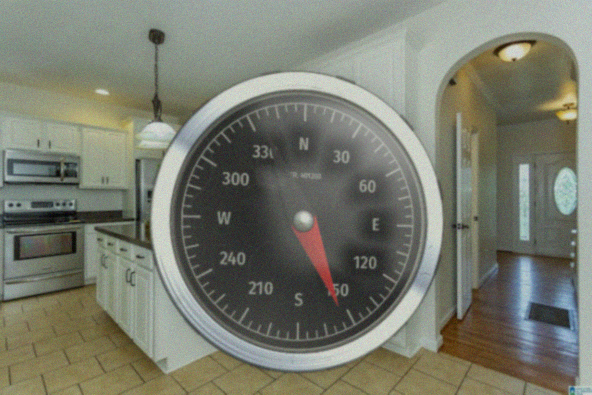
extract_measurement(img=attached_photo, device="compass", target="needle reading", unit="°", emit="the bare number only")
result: 155
